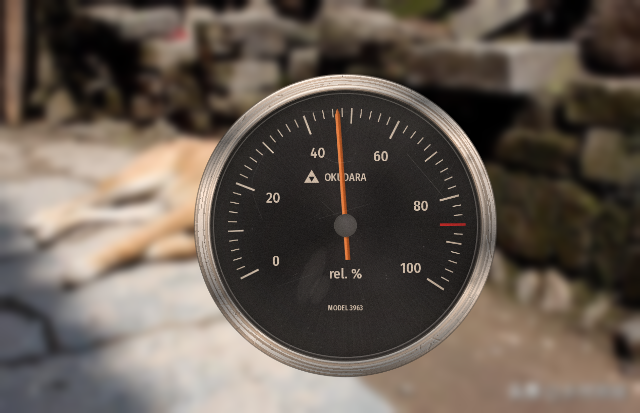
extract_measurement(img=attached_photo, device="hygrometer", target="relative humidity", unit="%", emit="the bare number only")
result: 47
